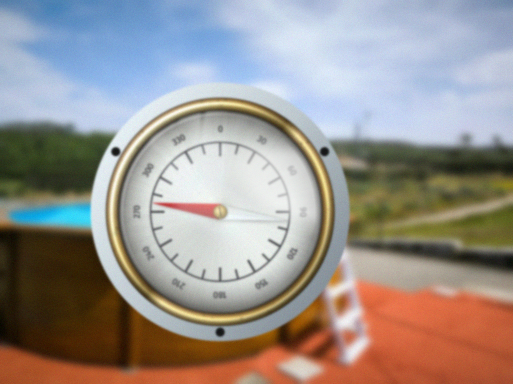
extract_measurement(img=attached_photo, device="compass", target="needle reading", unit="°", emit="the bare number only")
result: 277.5
